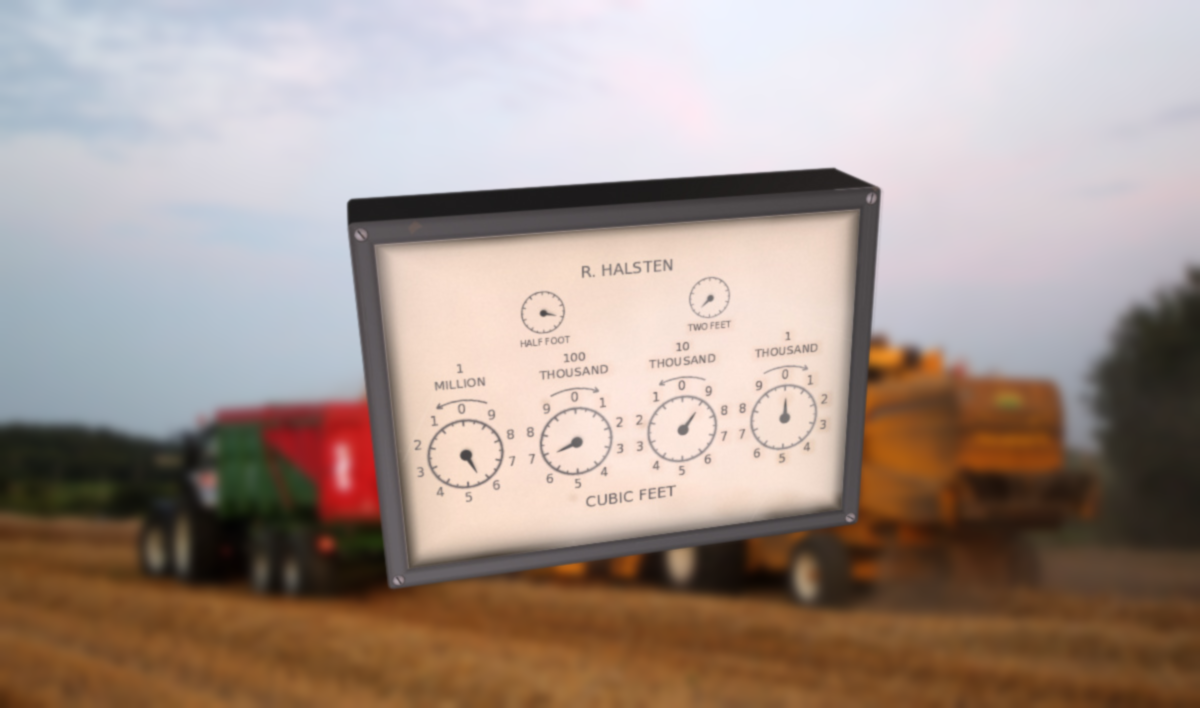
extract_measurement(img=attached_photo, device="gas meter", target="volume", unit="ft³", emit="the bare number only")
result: 569000
